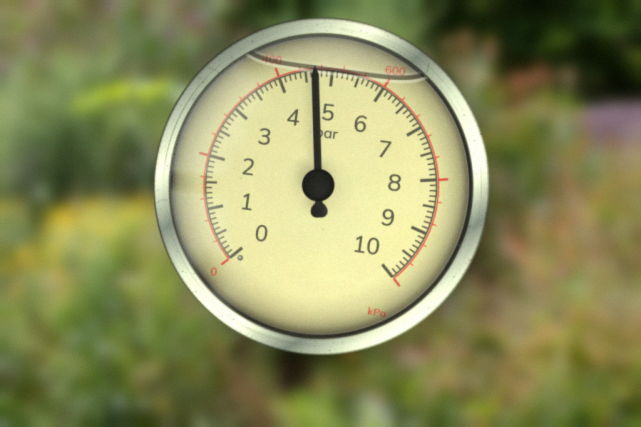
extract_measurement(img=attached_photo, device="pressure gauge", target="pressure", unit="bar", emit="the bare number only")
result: 4.7
